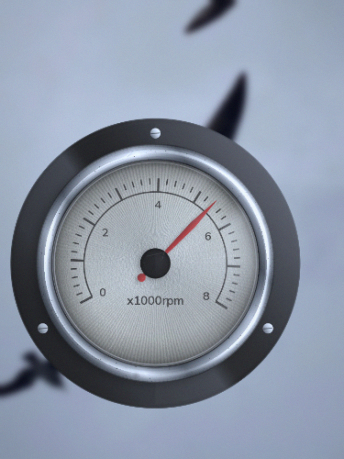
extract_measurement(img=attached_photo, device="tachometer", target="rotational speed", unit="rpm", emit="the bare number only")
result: 5400
